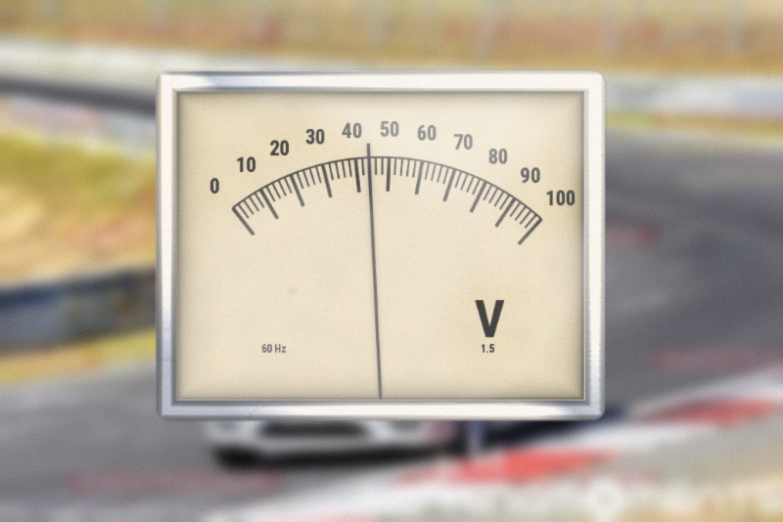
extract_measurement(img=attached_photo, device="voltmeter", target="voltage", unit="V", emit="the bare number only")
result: 44
